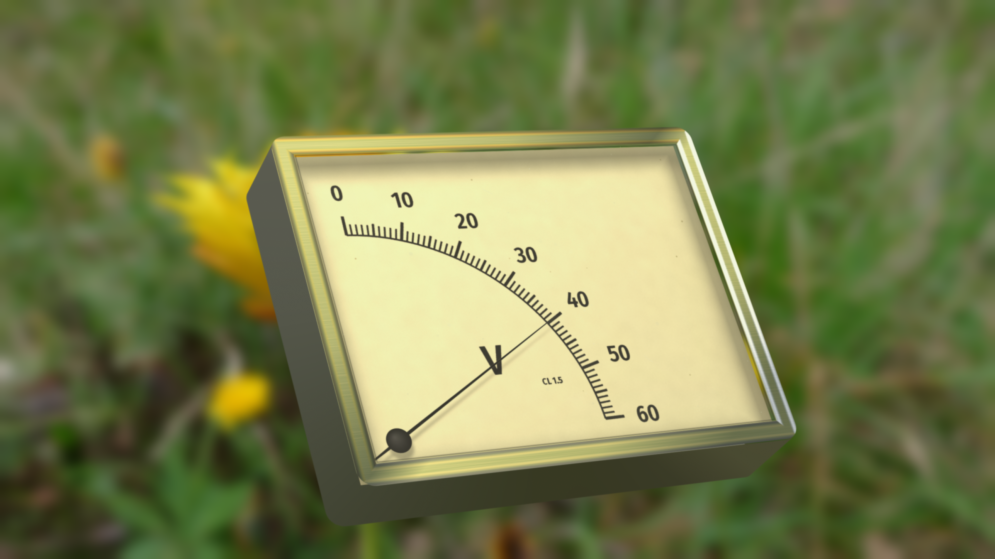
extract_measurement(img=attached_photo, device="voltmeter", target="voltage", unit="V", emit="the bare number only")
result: 40
